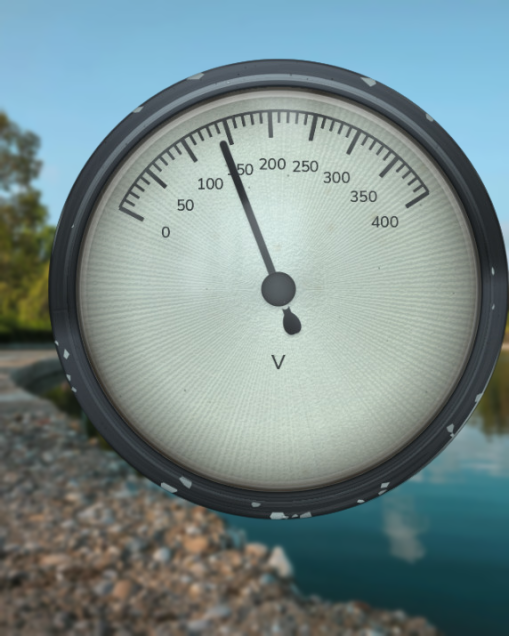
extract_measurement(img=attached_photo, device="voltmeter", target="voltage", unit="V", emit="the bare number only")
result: 140
